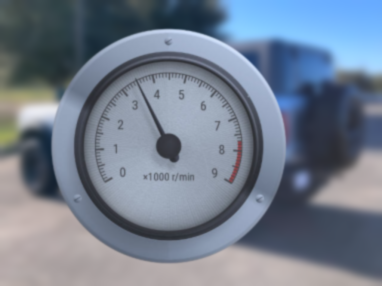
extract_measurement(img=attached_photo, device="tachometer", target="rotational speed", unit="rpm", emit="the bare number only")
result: 3500
